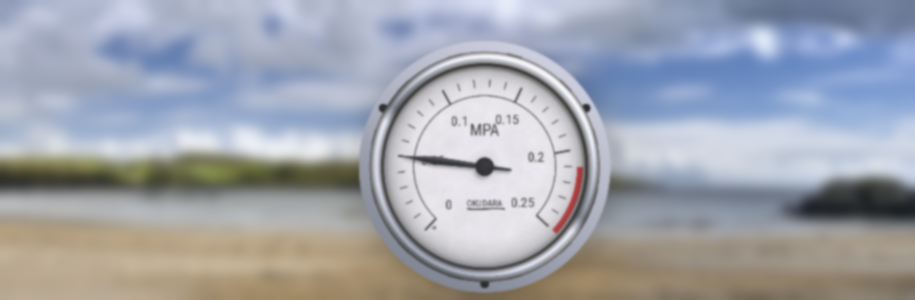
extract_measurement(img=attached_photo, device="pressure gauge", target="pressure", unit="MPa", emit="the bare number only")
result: 0.05
